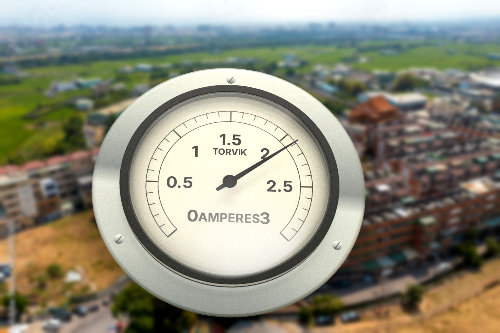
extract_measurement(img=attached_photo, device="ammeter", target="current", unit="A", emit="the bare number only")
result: 2.1
